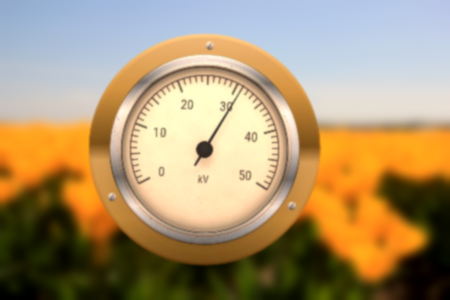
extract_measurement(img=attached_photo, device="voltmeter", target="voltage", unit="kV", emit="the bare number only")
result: 31
